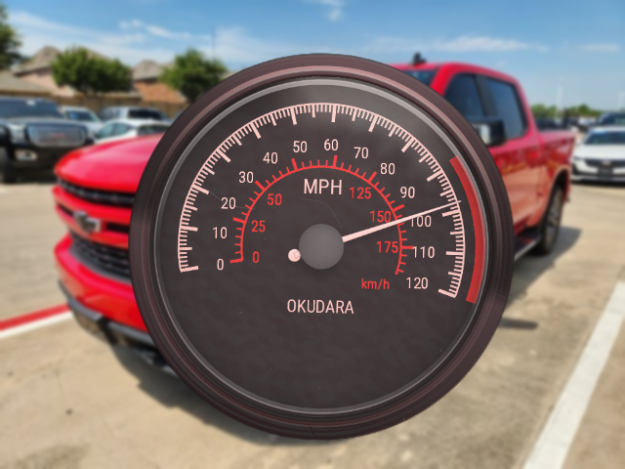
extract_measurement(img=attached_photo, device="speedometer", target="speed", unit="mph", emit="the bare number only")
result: 98
